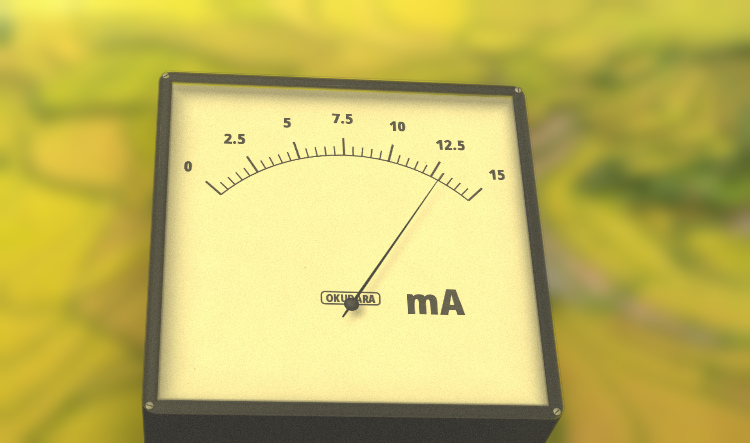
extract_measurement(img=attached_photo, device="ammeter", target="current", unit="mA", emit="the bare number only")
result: 13
